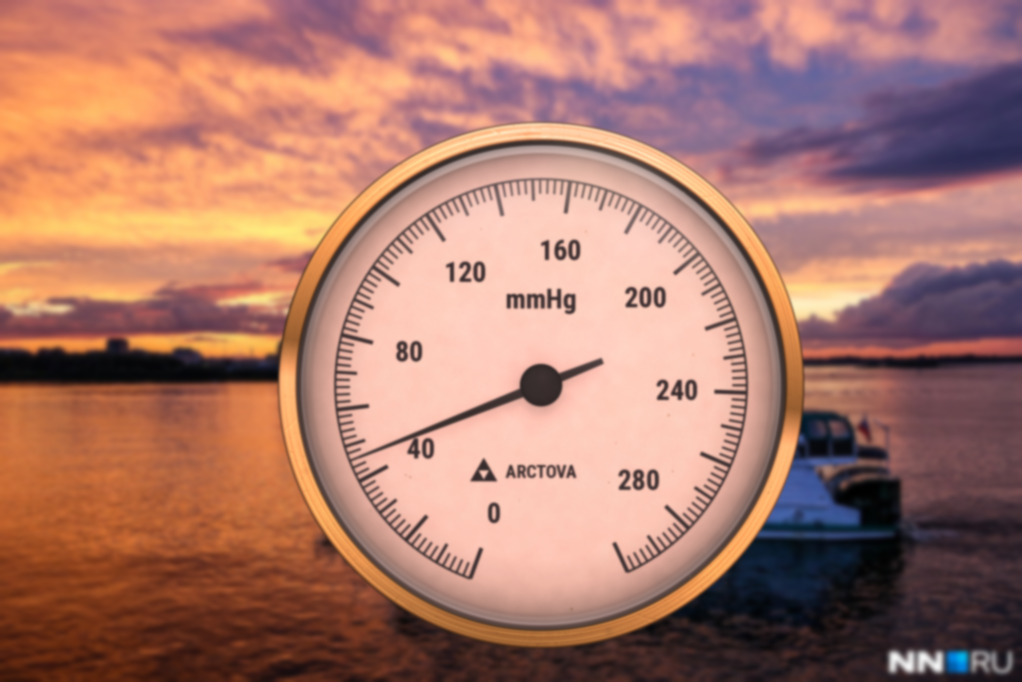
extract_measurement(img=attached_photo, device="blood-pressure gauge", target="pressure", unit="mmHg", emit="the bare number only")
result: 46
